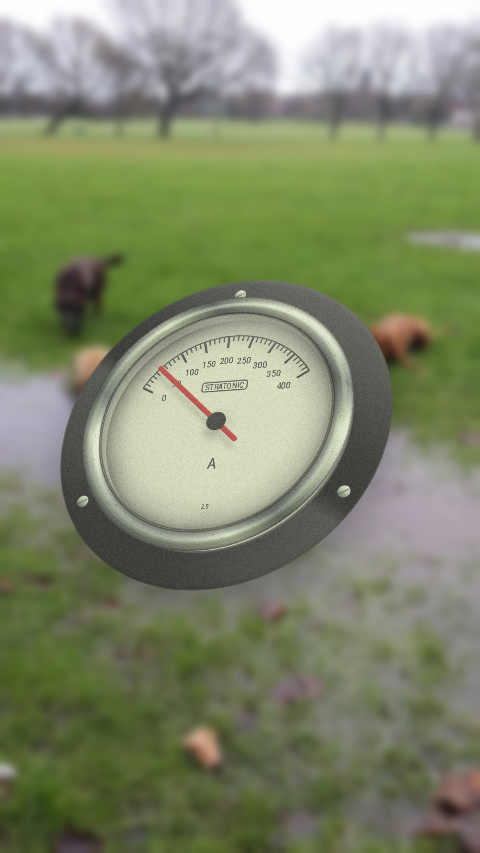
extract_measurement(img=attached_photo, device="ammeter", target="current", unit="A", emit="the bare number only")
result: 50
